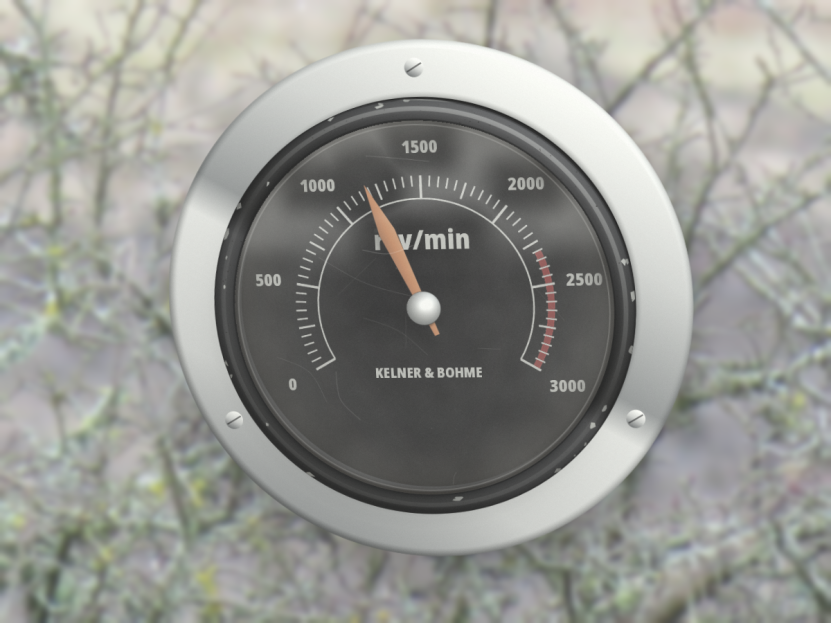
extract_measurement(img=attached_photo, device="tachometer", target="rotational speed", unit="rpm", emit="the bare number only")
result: 1200
